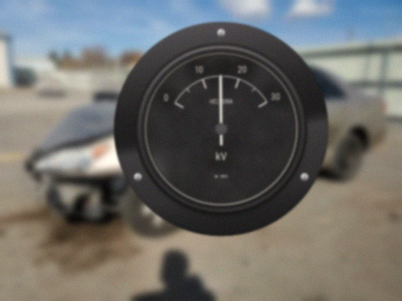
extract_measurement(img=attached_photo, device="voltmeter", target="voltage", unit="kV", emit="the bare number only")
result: 15
